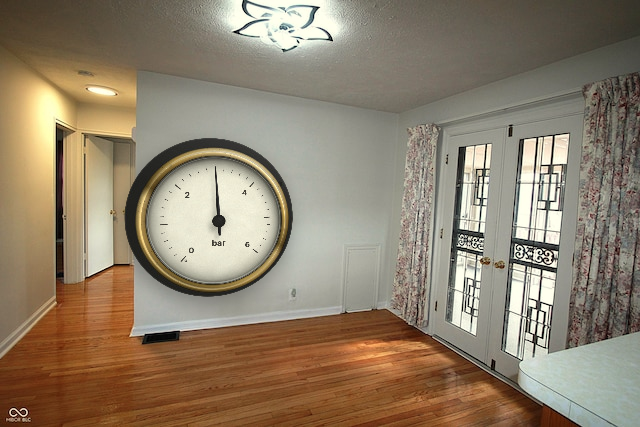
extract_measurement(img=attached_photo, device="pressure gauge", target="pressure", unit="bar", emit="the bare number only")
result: 3
